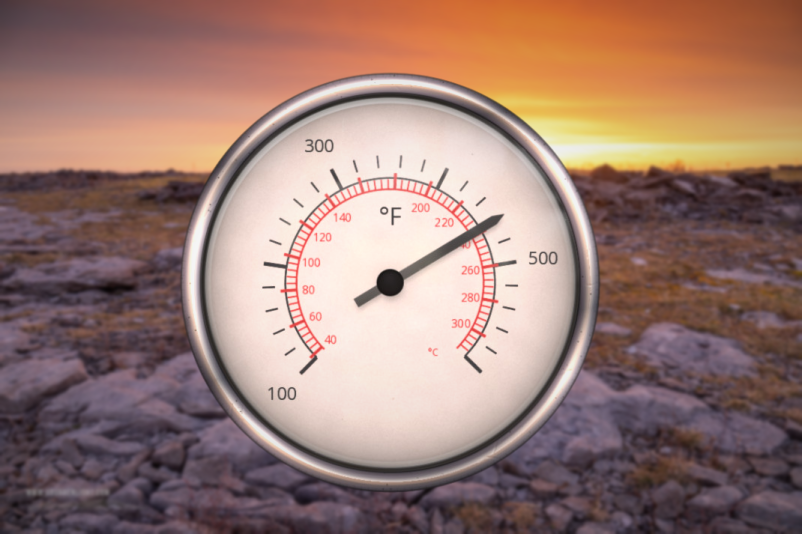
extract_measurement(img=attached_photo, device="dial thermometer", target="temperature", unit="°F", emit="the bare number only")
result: 460
